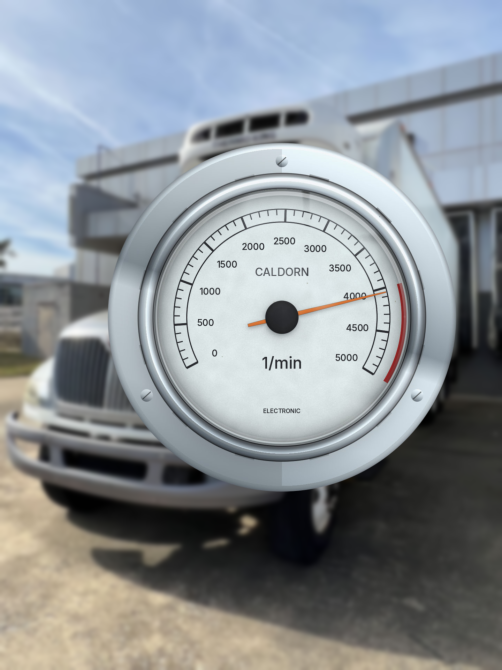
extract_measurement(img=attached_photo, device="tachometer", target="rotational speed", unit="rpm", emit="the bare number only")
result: 4050
